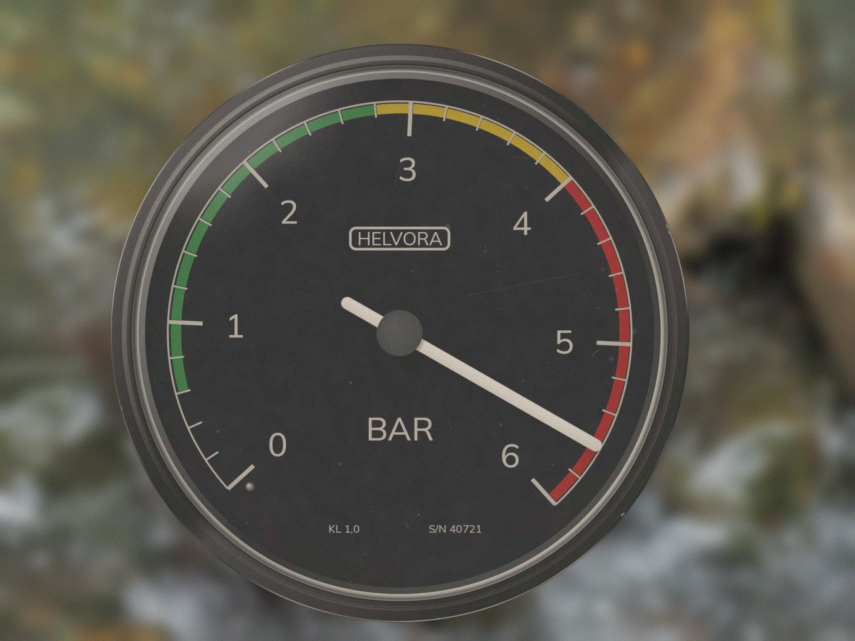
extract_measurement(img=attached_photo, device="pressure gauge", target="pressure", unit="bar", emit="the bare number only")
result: 5.6
